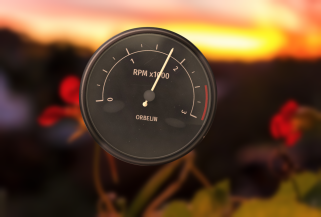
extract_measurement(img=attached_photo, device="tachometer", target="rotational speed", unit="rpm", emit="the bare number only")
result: 1750
